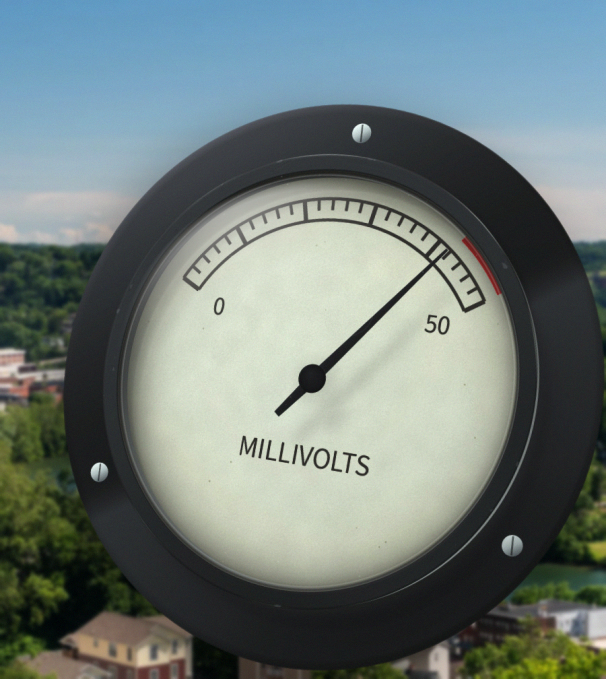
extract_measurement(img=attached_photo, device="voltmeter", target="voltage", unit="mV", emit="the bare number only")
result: 42
